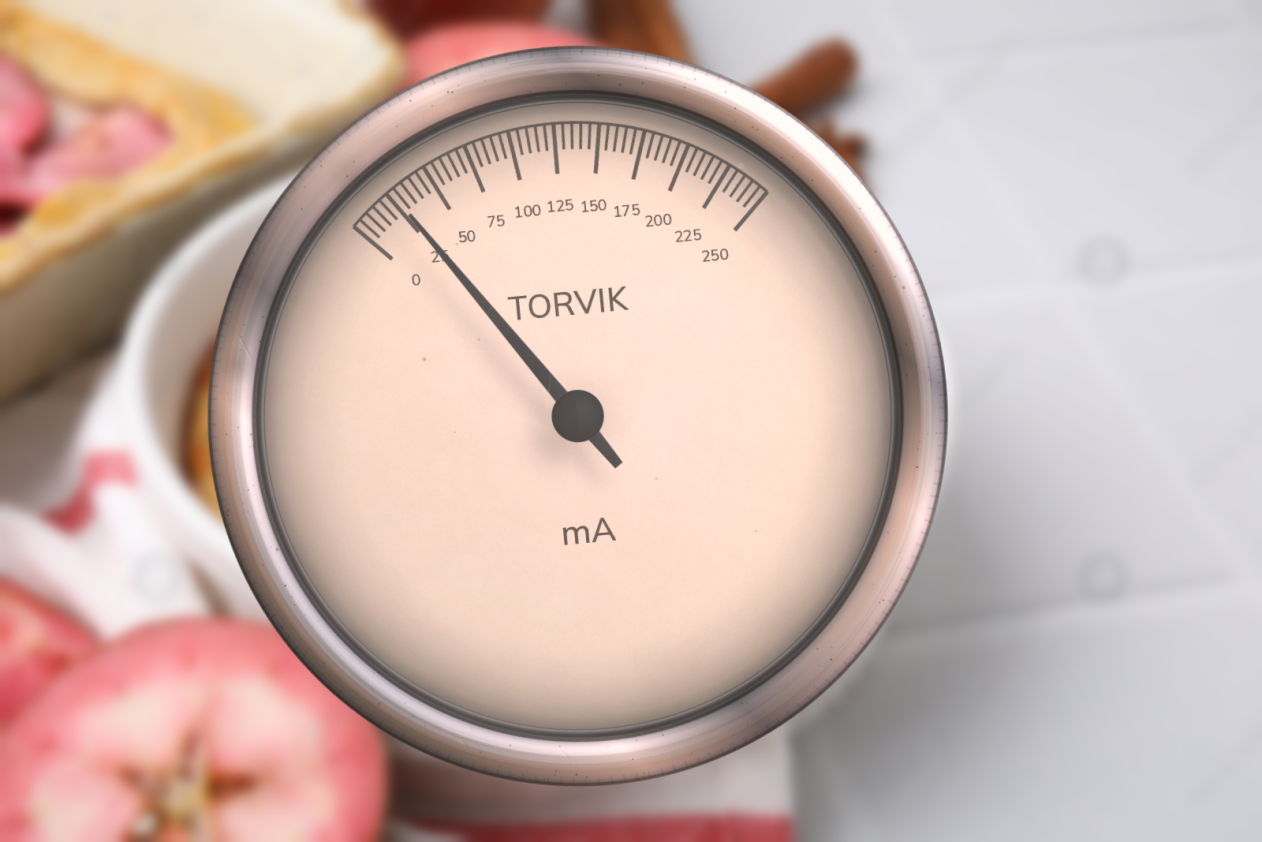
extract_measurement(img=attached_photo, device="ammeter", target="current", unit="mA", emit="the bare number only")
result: 27.5
